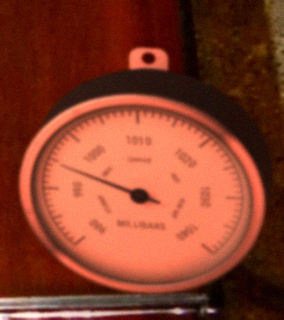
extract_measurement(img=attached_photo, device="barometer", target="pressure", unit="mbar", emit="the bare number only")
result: 995
